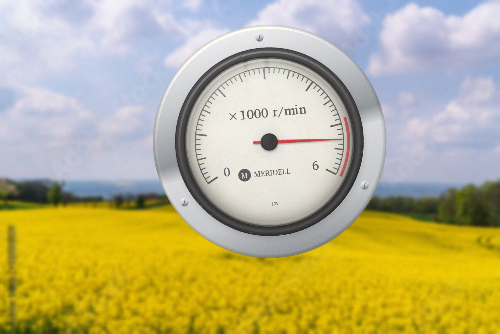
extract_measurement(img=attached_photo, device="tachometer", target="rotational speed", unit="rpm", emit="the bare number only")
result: 5300
